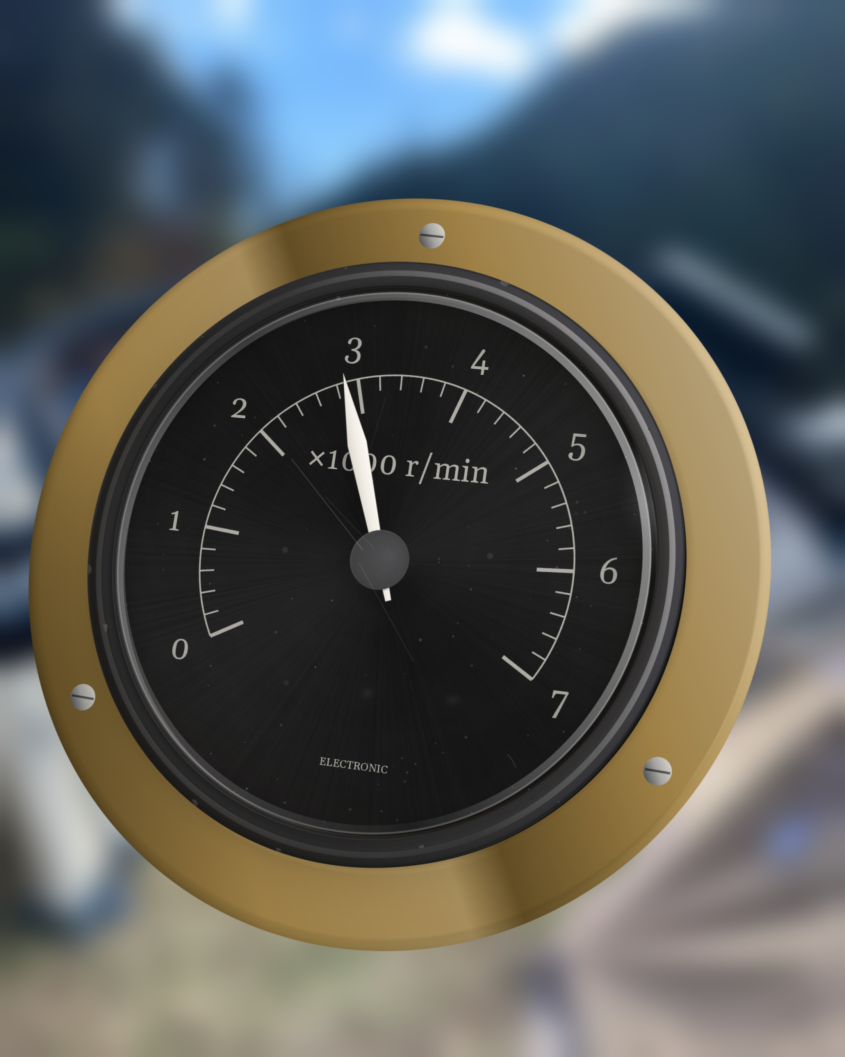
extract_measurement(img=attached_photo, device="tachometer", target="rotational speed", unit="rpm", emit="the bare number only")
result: 2900
